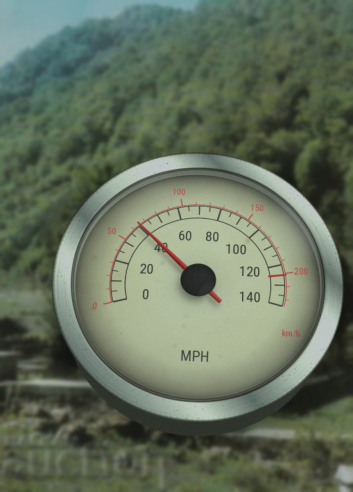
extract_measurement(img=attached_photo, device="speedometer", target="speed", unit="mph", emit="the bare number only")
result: 40
